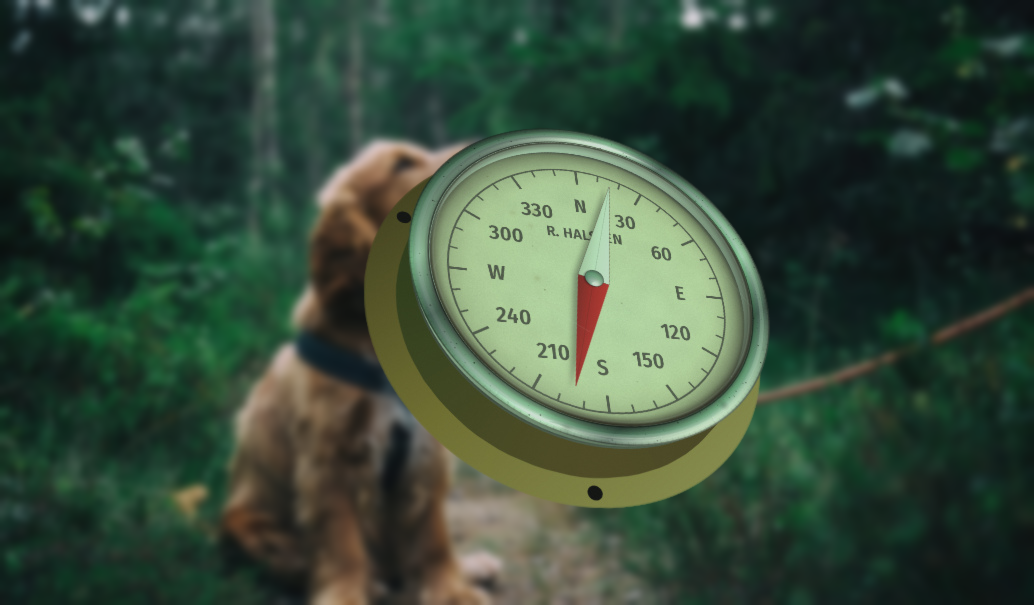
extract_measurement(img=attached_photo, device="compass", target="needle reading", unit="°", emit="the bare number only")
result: 195
